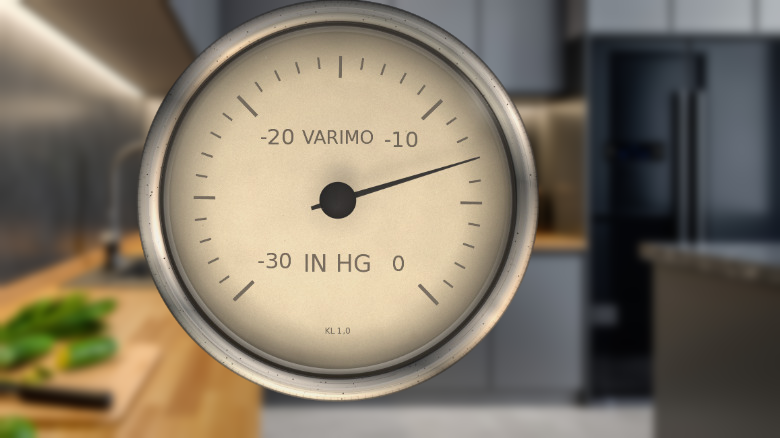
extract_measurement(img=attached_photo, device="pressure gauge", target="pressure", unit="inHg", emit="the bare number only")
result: -7
